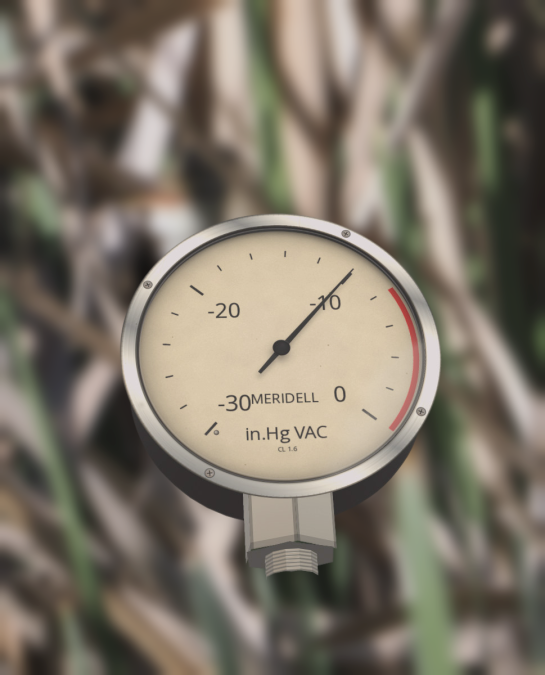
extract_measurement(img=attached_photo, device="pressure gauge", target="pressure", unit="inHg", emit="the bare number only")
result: -10
